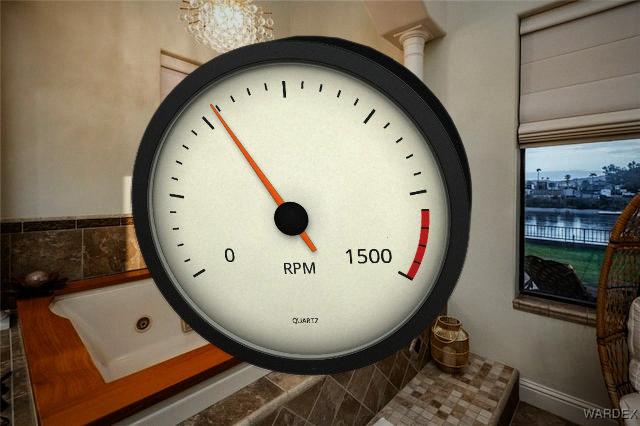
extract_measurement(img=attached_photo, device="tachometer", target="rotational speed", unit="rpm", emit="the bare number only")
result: 550
